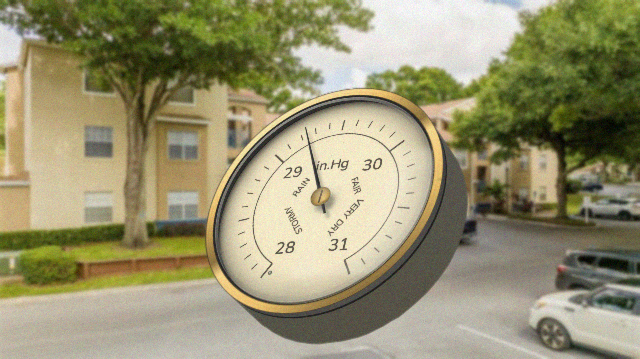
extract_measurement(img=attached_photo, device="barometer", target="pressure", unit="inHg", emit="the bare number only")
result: 29.25
